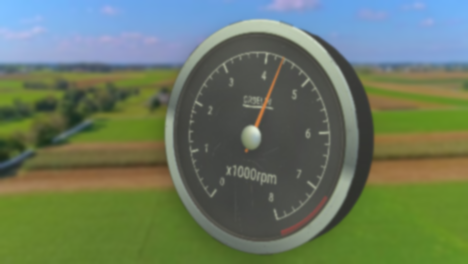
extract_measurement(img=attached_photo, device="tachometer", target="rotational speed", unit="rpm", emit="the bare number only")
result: 4400
